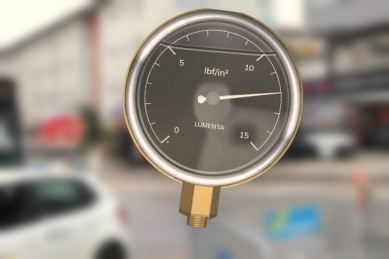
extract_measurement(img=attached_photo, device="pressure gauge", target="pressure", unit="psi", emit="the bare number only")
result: 12
